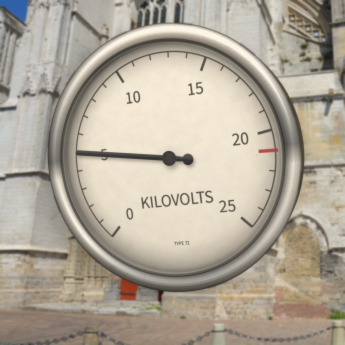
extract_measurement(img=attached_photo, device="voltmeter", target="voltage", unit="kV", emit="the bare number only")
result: 5
